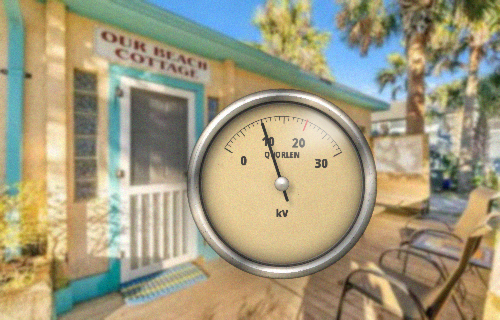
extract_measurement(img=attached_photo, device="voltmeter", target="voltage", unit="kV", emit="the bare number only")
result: 10
